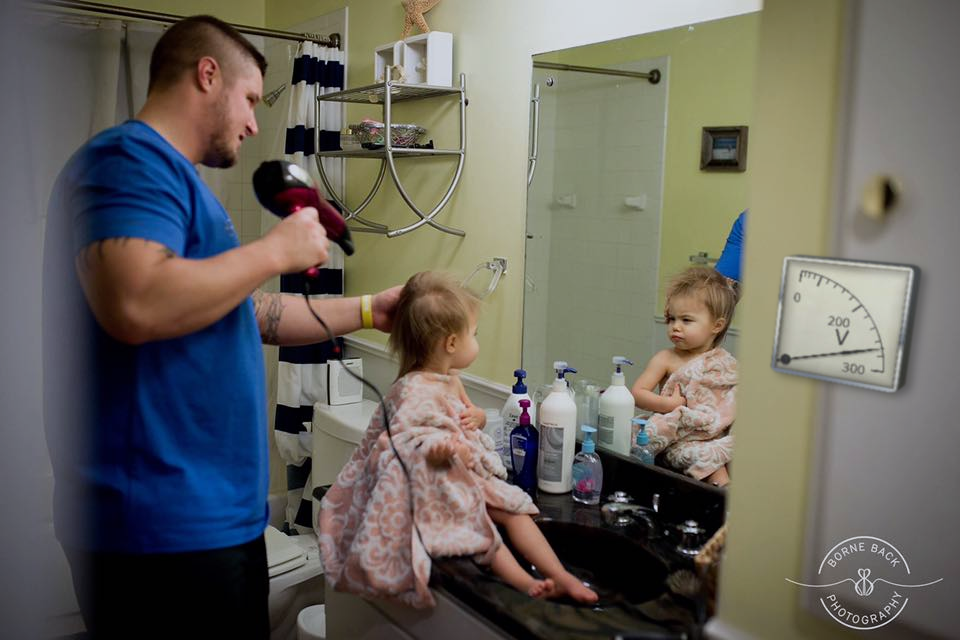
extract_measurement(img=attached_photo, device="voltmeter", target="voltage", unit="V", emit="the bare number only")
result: 270
